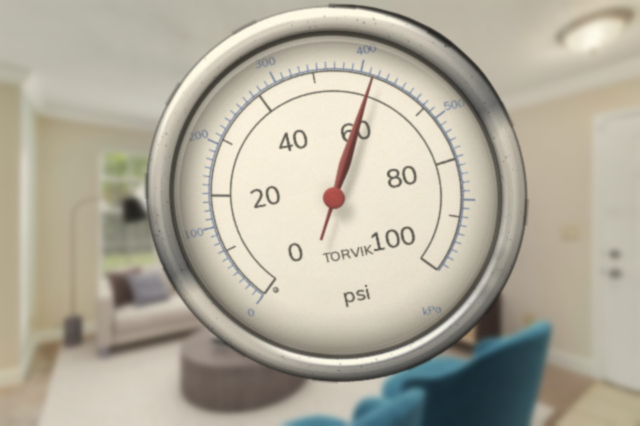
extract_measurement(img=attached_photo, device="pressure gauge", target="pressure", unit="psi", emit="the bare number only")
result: 60
